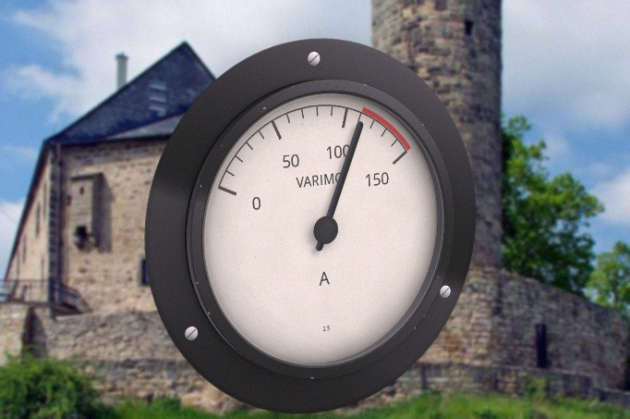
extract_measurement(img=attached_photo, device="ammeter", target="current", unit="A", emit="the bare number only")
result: 110
